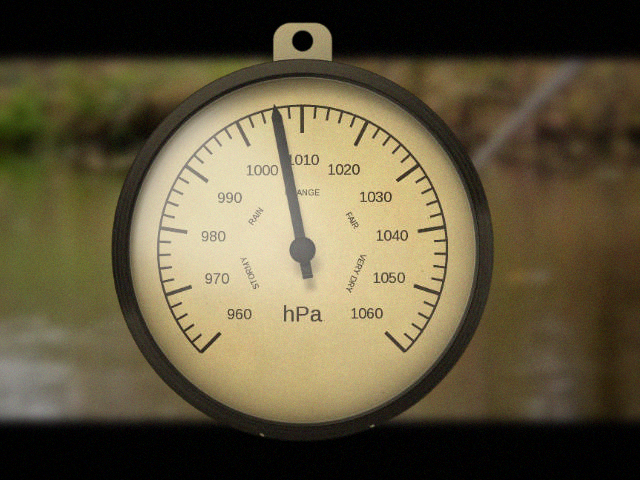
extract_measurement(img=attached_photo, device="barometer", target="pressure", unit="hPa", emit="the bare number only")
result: 1006
